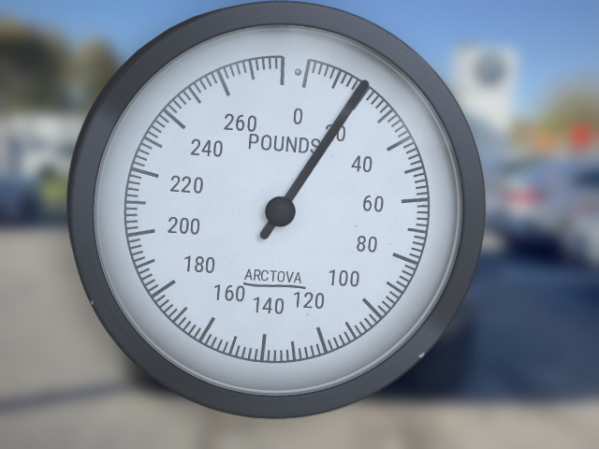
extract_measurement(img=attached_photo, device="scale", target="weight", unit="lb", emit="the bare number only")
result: 18
